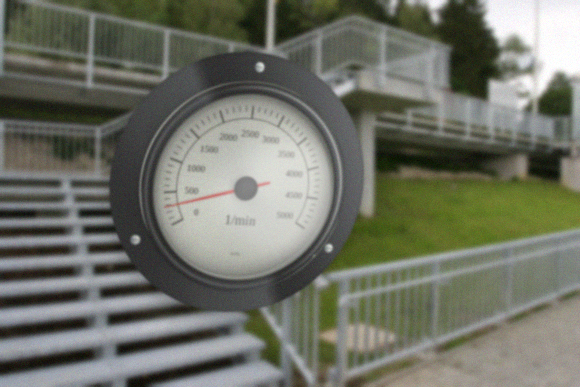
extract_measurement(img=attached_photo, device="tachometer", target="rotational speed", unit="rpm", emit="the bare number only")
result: 300
